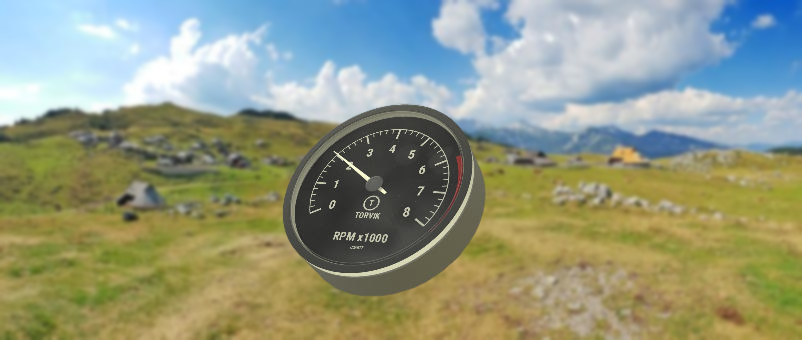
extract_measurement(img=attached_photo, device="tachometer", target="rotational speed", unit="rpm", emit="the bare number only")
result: 2000
